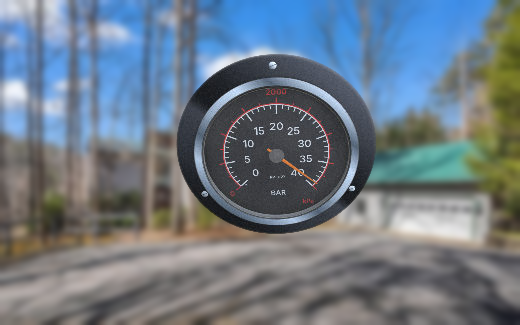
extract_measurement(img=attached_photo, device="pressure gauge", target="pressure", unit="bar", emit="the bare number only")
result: 39
